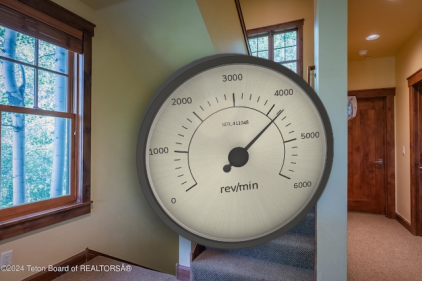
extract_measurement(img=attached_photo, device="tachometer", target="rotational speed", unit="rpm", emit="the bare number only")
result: 4200
